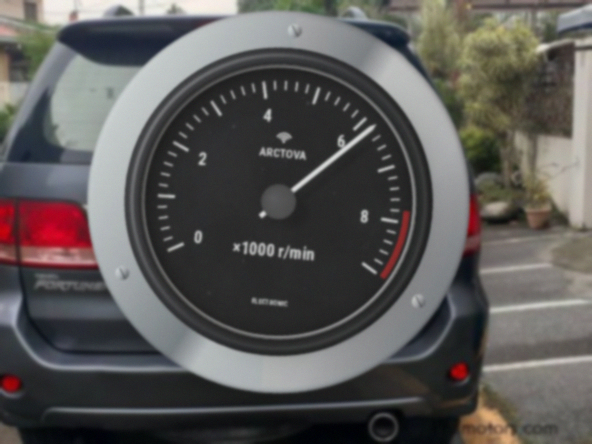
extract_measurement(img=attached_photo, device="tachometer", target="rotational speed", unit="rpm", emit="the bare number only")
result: 6200
